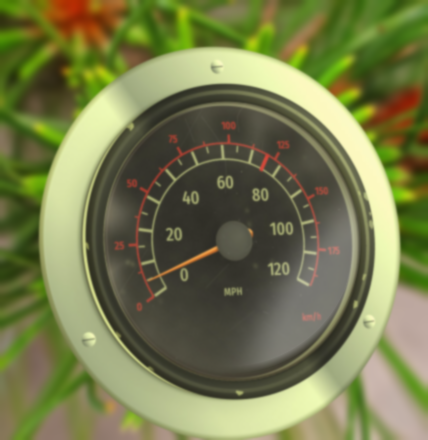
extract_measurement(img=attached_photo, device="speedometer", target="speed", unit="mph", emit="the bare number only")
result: 5
